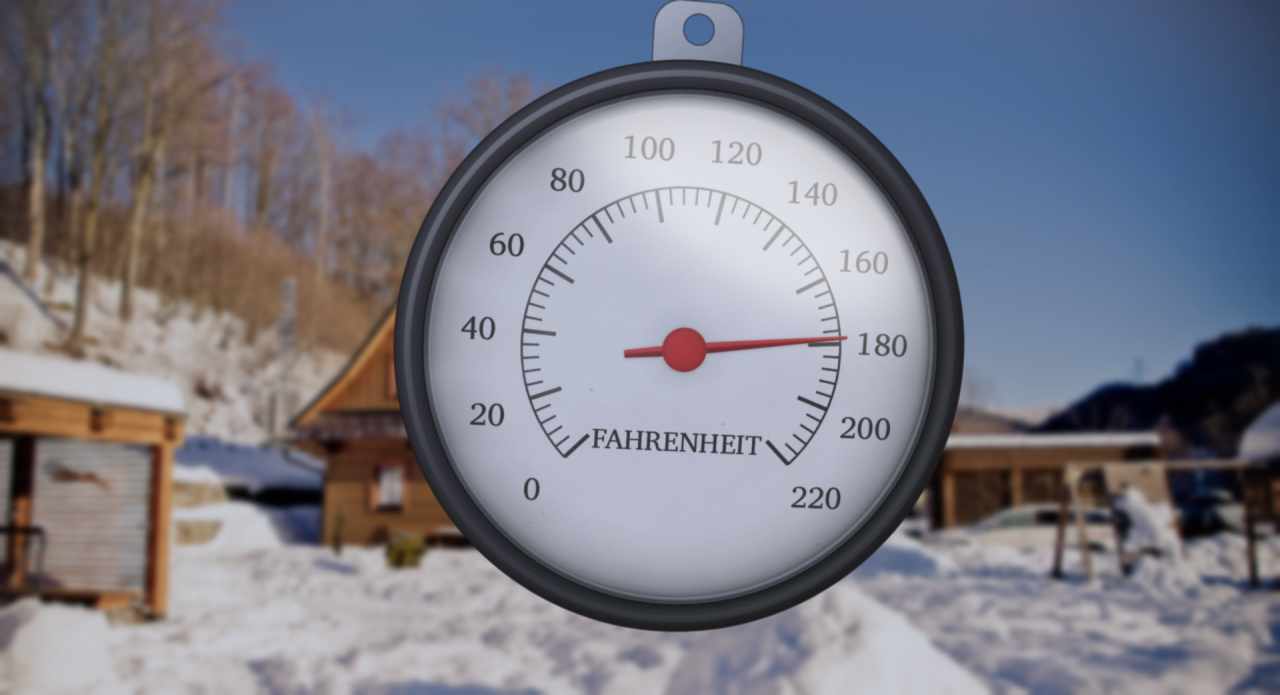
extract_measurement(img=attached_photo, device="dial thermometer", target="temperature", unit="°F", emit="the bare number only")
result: 178
